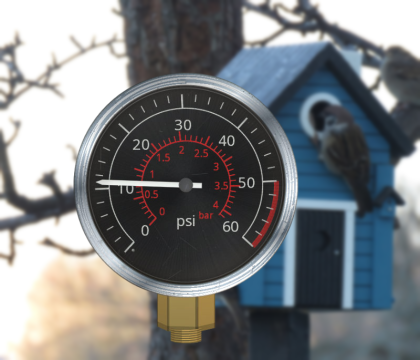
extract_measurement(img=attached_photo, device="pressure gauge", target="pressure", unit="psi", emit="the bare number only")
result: 11
